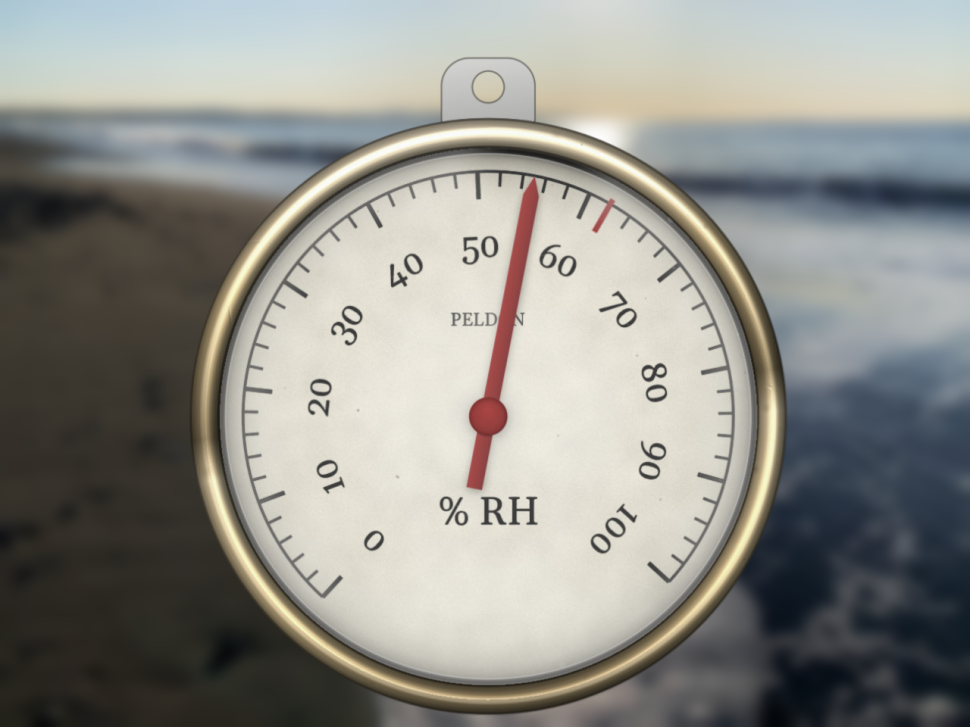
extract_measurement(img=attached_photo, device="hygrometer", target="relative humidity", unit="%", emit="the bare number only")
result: 55
